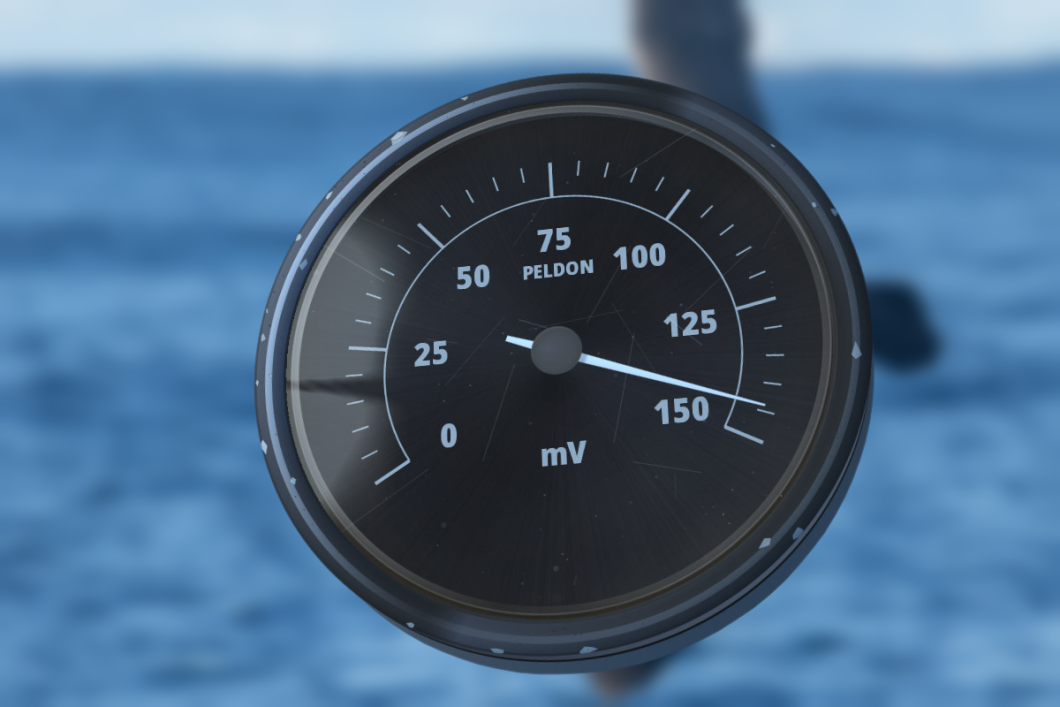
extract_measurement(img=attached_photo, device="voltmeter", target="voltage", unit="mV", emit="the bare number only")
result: 145
